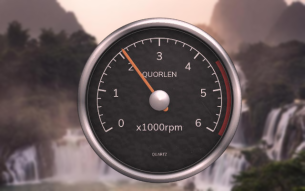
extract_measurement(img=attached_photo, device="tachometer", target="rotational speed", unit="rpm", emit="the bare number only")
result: 2100
